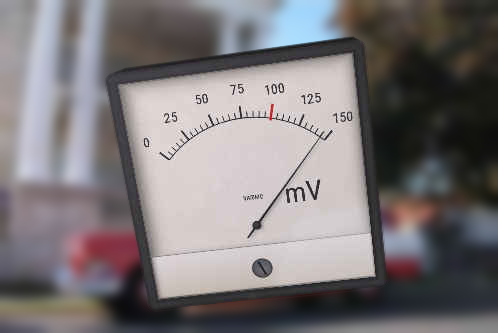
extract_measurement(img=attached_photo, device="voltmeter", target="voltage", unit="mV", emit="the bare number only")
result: 145
